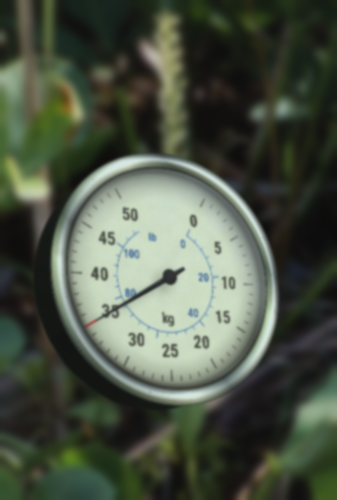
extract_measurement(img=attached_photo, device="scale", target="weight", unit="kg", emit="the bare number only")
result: 35
